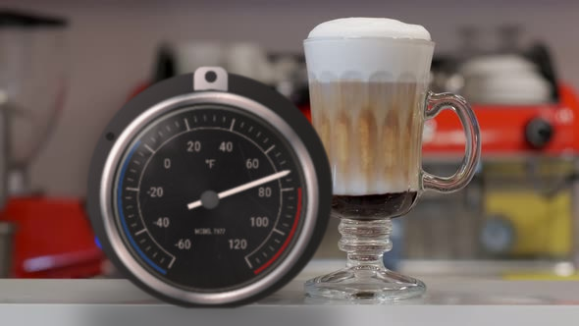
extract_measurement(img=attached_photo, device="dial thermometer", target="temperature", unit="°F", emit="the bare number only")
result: 72
